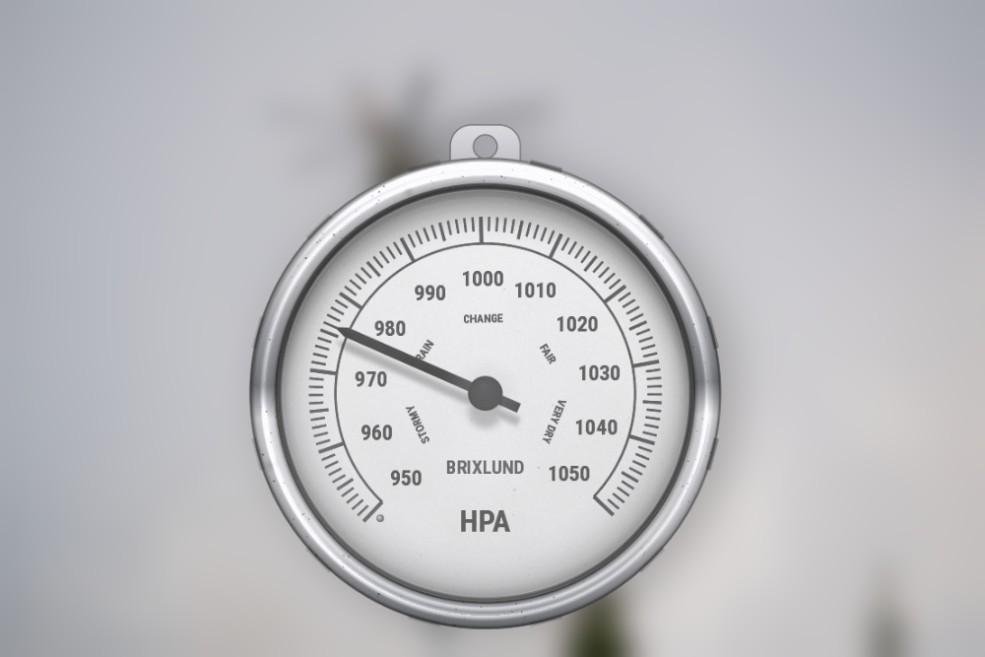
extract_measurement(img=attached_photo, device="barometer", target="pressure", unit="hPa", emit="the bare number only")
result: 976
